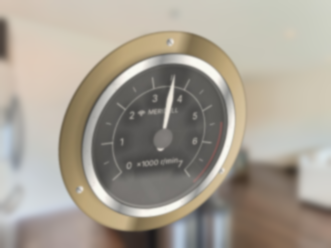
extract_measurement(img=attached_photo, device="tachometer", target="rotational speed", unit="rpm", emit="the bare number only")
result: 3500
